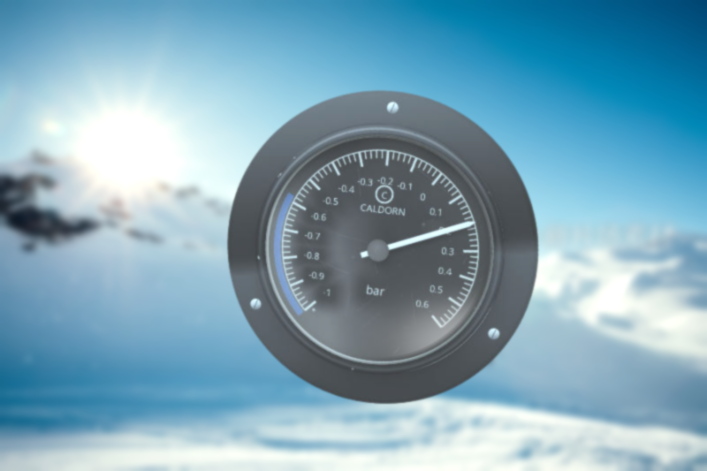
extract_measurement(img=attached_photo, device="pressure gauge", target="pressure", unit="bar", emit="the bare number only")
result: 0.2
